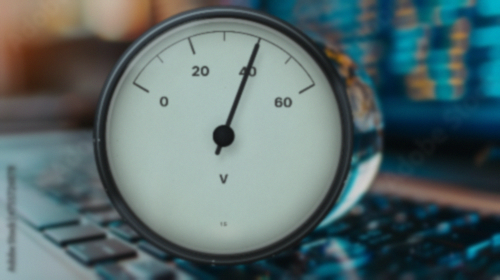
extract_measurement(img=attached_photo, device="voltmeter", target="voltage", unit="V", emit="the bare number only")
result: 40
